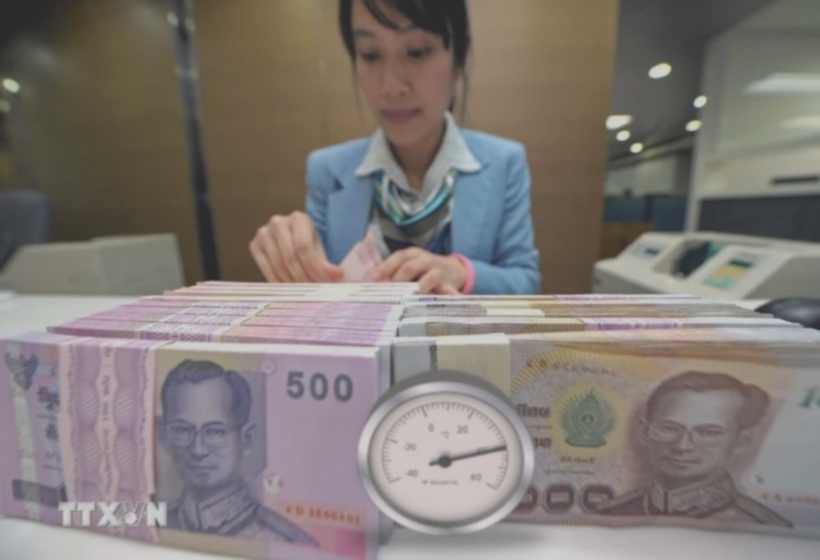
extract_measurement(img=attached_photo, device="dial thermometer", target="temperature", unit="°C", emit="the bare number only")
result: 40
